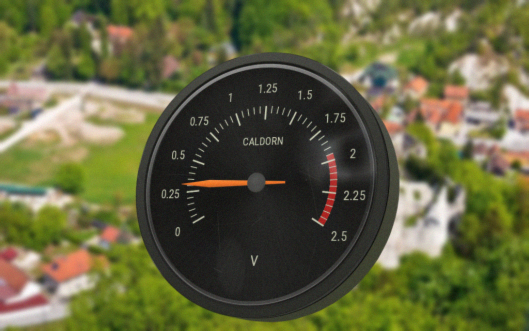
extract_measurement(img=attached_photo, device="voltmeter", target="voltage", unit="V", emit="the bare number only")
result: 0.3
